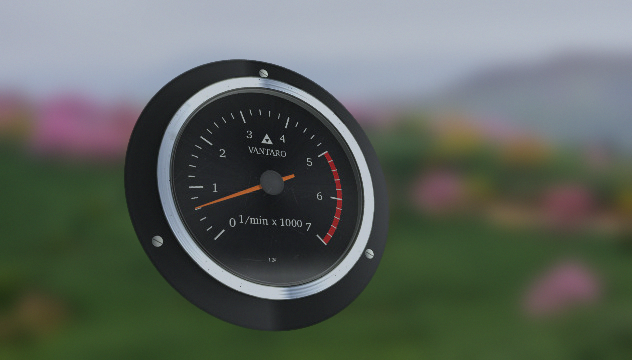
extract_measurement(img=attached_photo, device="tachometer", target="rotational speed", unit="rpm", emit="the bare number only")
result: 600
